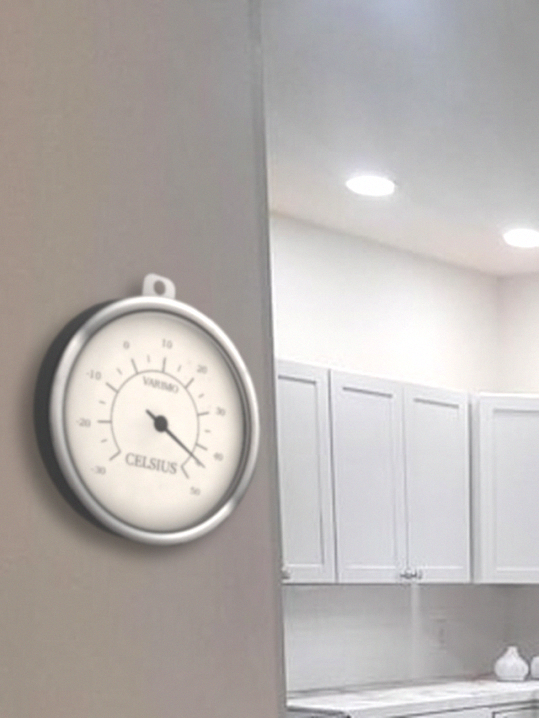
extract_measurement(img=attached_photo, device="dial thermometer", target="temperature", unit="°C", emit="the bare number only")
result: 45
